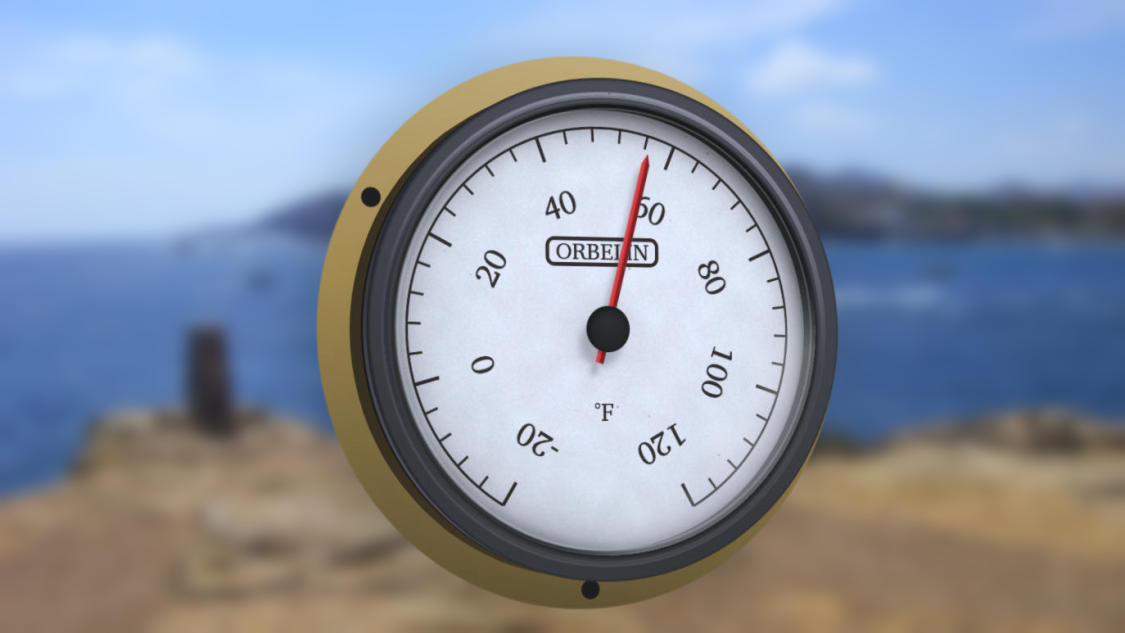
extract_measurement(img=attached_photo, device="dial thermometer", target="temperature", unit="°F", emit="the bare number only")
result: 56
